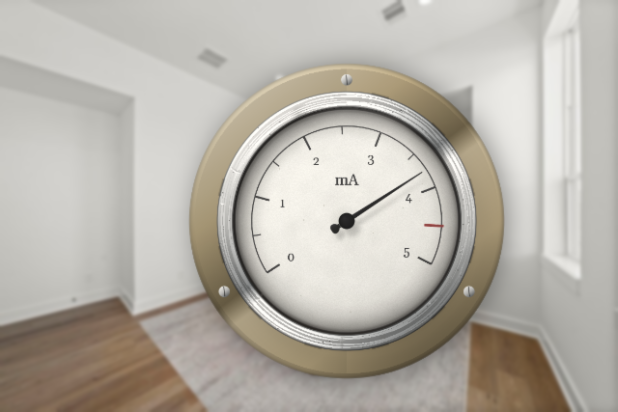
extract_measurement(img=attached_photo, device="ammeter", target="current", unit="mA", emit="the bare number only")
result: 3.75
